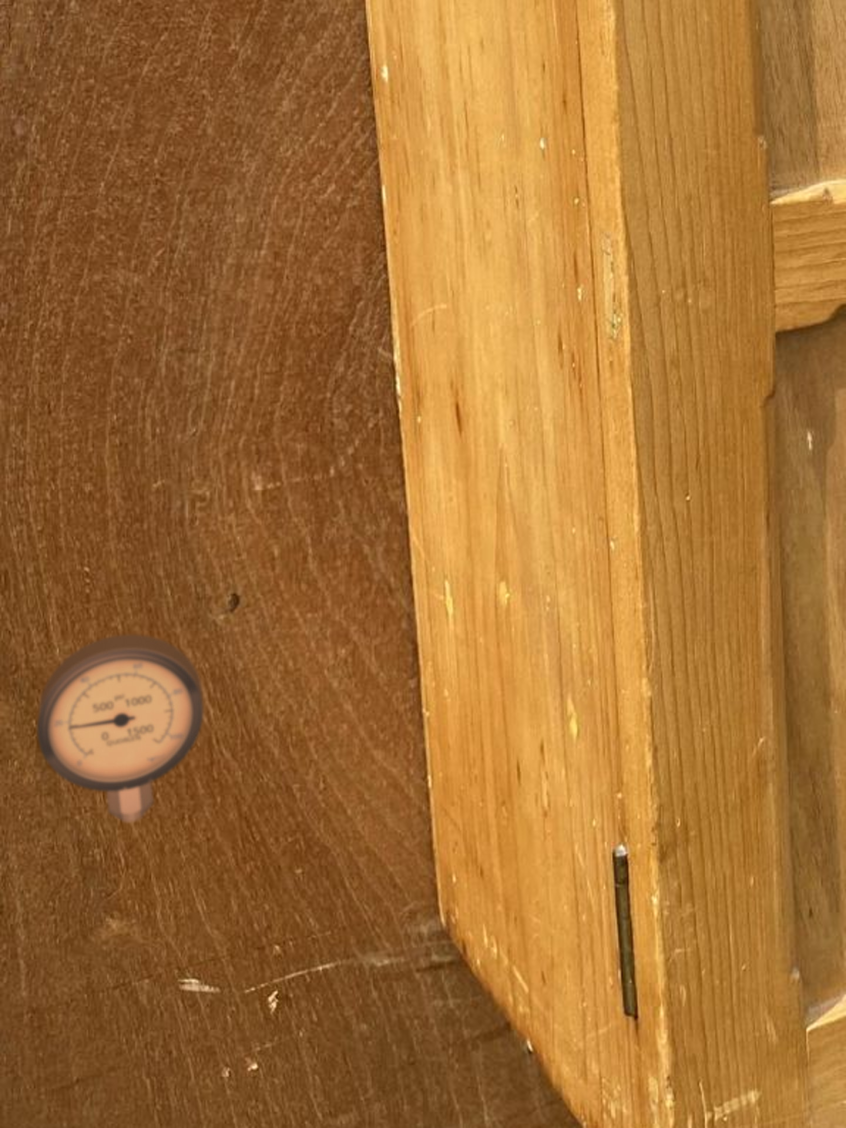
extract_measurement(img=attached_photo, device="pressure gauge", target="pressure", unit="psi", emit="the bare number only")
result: 250
